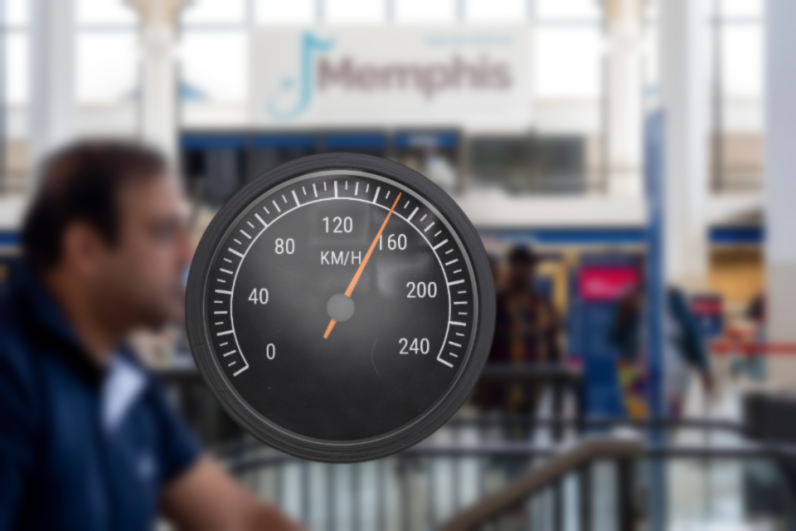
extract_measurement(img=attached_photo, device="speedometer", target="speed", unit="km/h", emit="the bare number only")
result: 150
